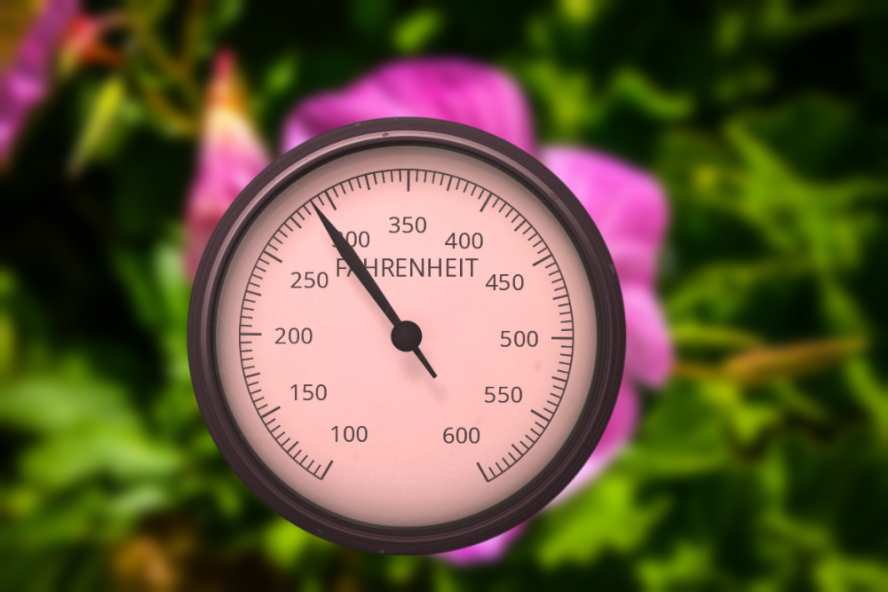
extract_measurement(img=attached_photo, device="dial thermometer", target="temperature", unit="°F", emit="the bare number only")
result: 290
